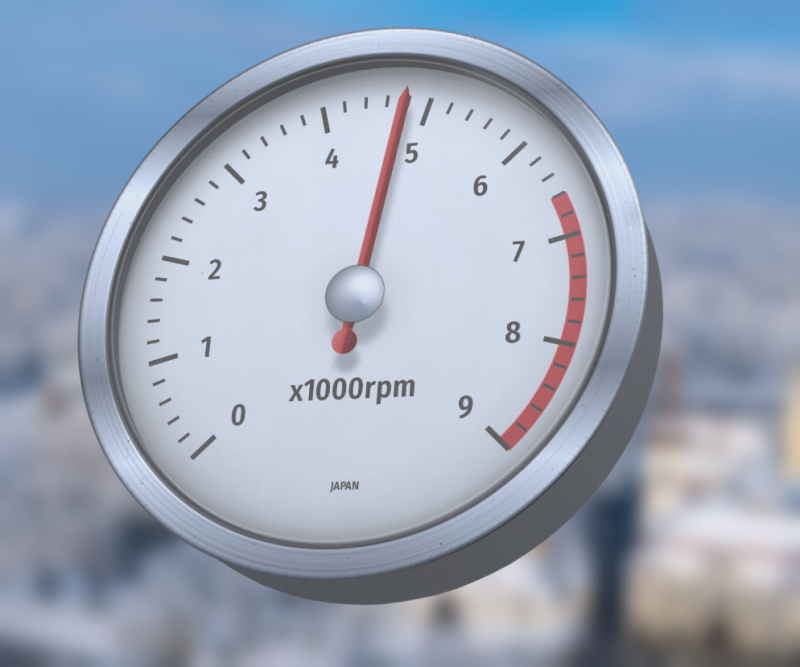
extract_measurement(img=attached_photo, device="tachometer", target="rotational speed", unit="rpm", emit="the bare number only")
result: 4800
